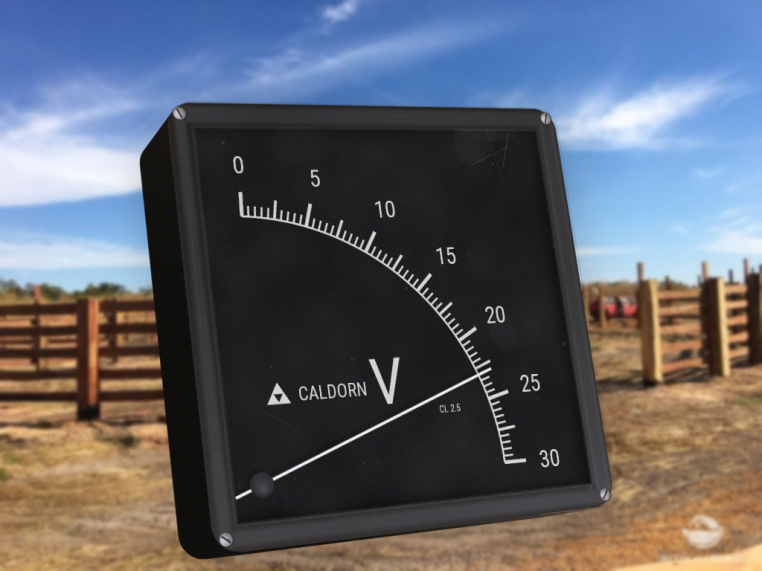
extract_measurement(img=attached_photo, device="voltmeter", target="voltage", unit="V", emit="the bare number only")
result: 23
